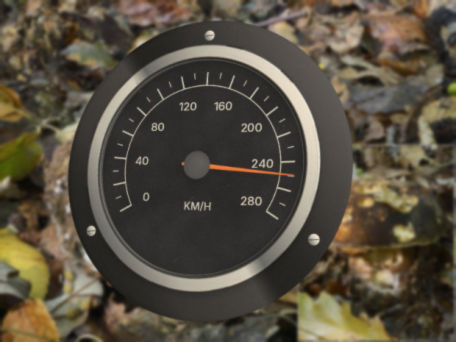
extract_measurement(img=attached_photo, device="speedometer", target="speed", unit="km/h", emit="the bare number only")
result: 250
